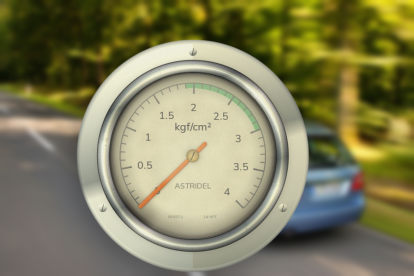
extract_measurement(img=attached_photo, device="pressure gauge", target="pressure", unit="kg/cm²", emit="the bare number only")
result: 0
